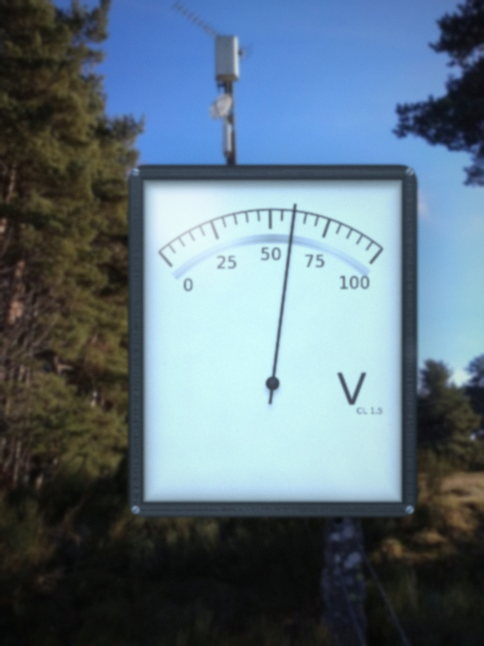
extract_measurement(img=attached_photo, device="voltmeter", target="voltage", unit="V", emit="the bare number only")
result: 60
